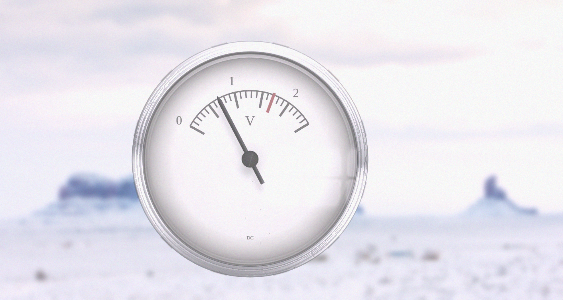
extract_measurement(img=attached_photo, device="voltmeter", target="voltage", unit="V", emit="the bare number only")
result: 0.7
